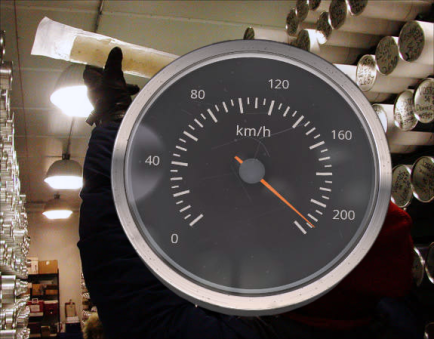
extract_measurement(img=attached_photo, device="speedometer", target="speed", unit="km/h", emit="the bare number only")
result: 215
